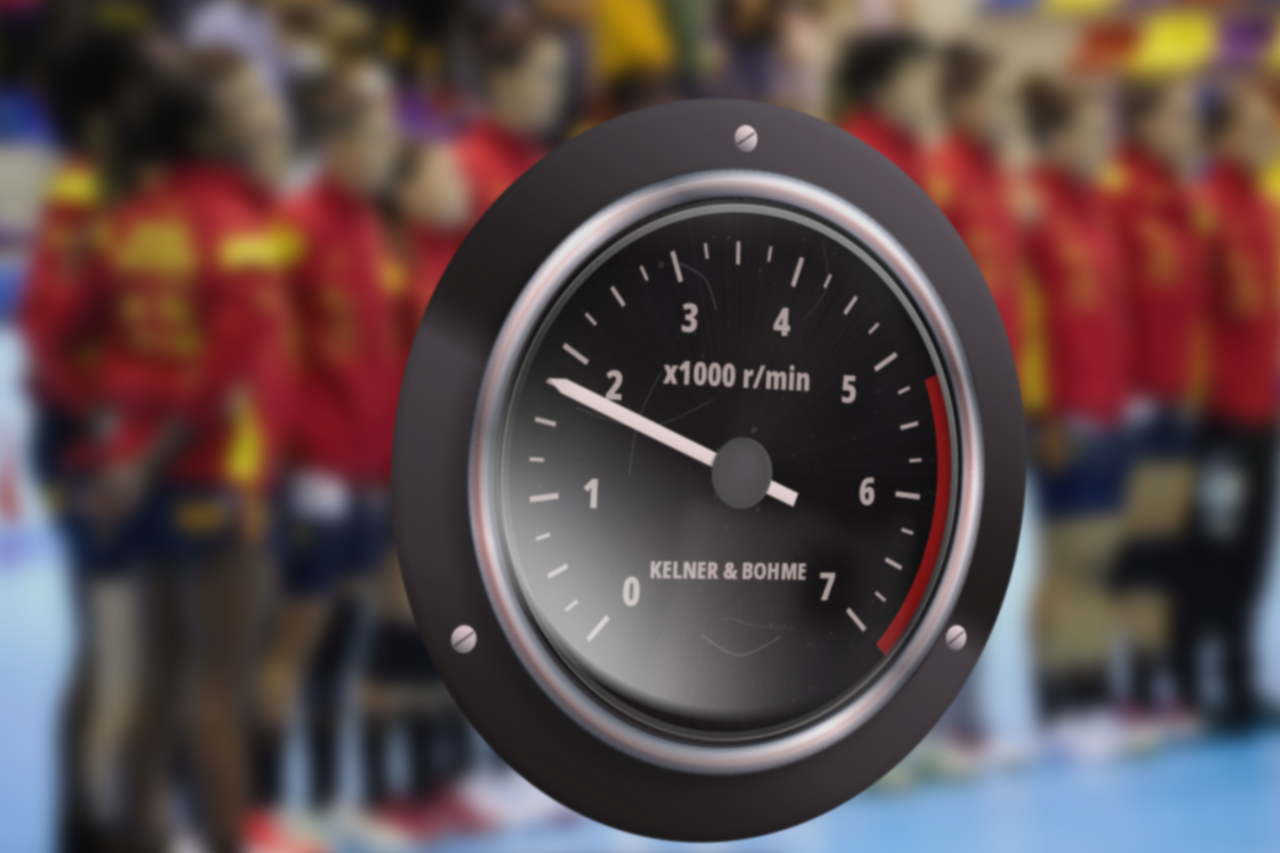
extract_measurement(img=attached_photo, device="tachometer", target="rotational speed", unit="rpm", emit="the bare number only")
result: 1750
